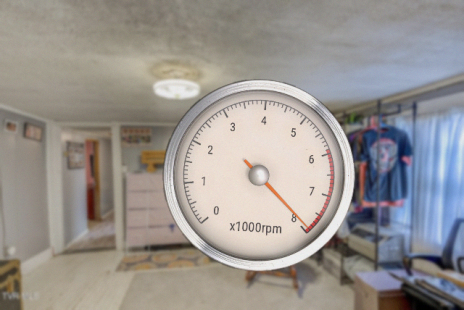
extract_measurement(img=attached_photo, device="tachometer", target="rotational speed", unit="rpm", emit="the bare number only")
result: 7900
